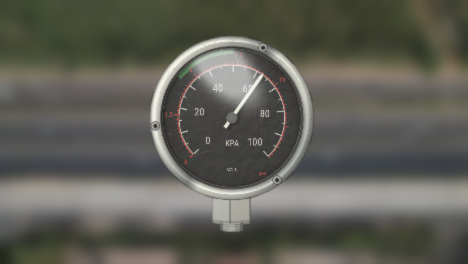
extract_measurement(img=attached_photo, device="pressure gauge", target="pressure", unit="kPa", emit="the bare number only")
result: 62.5
